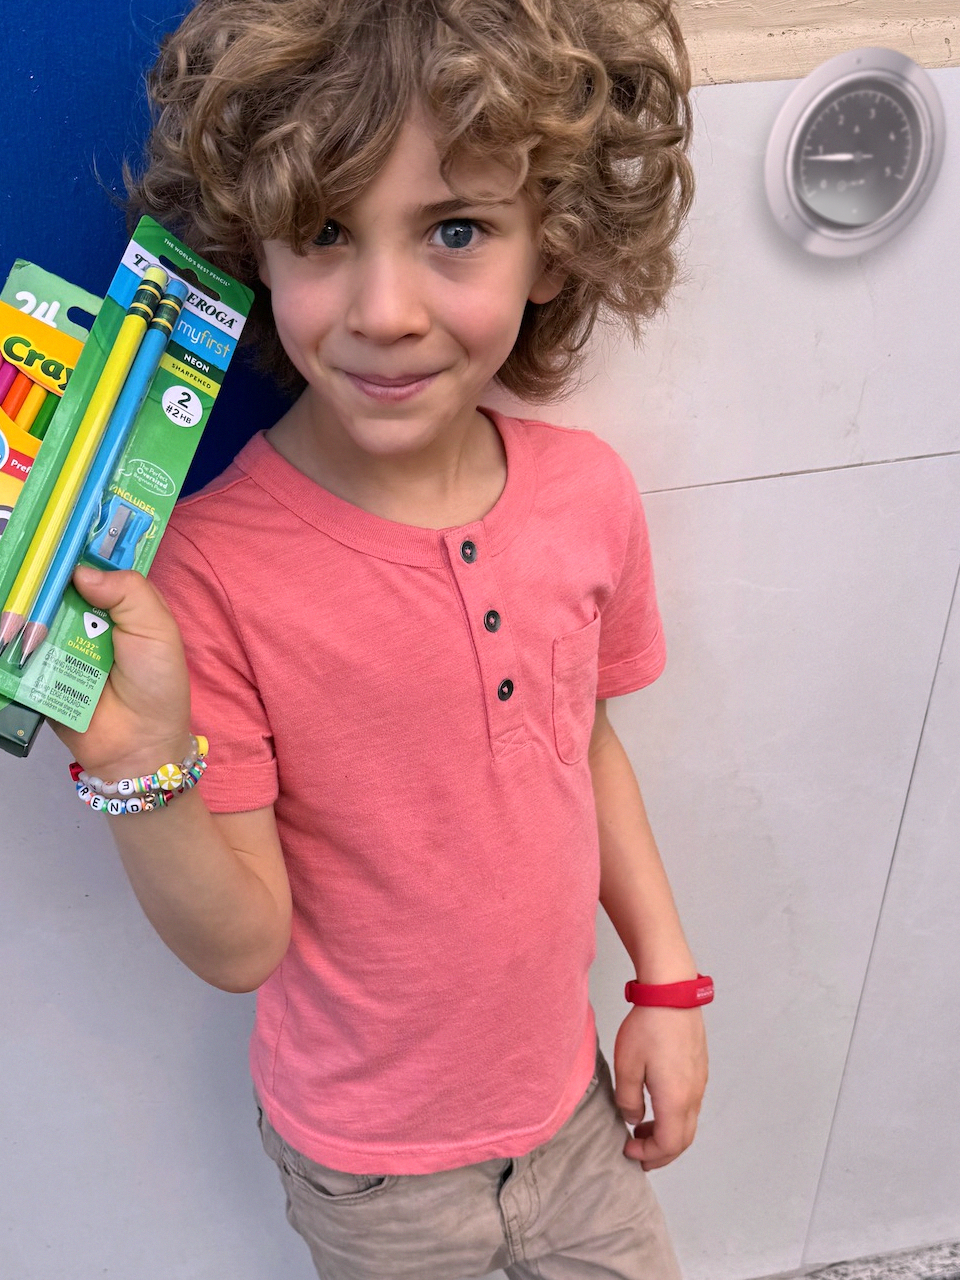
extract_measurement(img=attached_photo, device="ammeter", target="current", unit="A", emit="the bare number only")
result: 0.8
